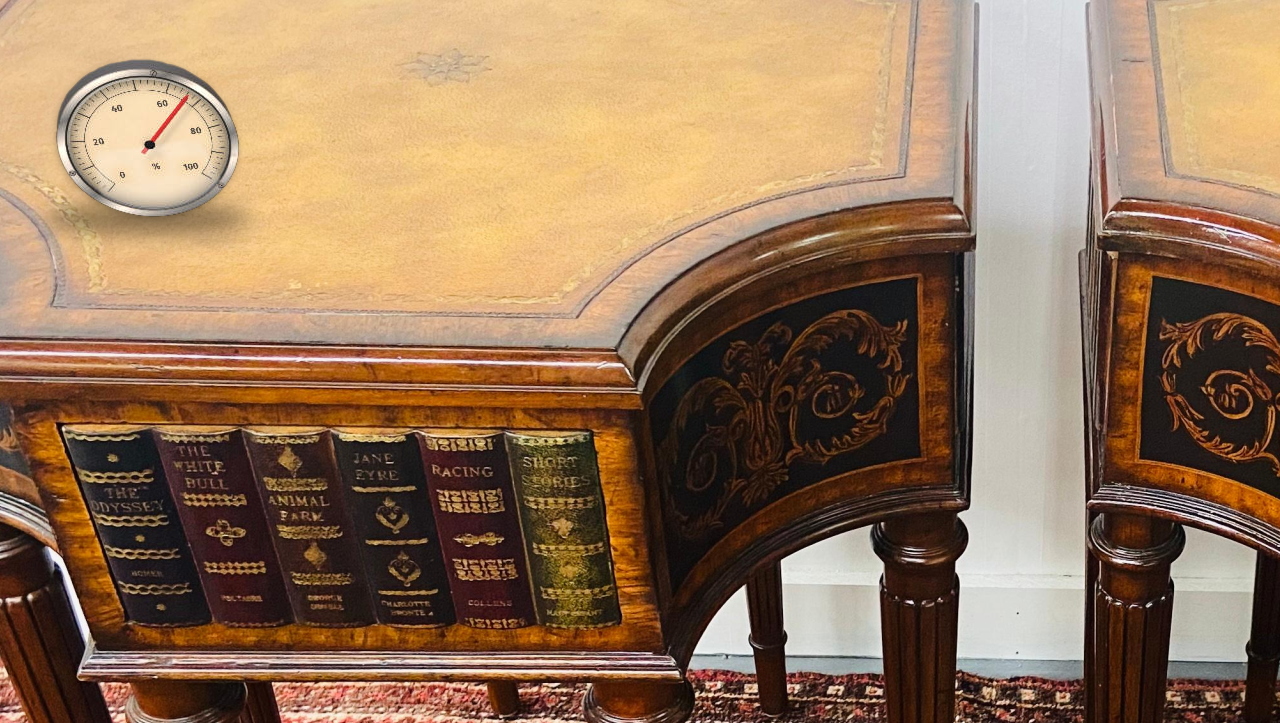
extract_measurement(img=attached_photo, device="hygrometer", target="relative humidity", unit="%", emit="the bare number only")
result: 66
